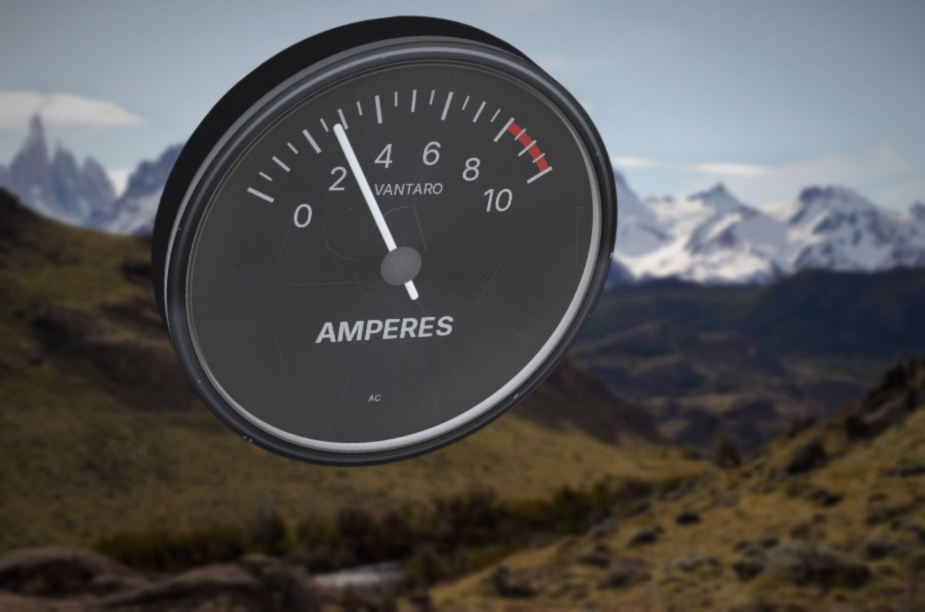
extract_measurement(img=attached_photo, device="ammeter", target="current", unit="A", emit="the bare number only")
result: 2.75
